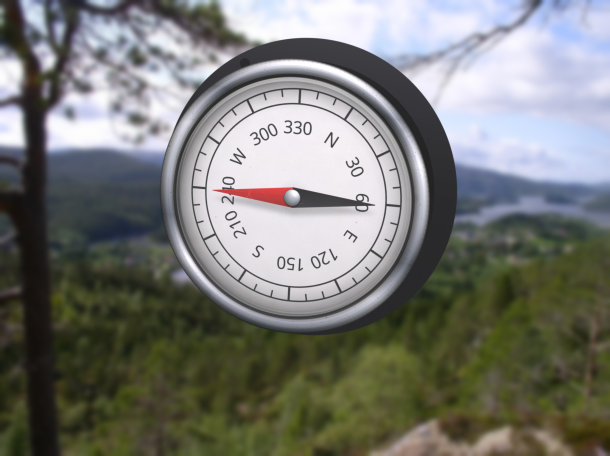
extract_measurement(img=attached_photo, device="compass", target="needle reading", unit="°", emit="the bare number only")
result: 240
